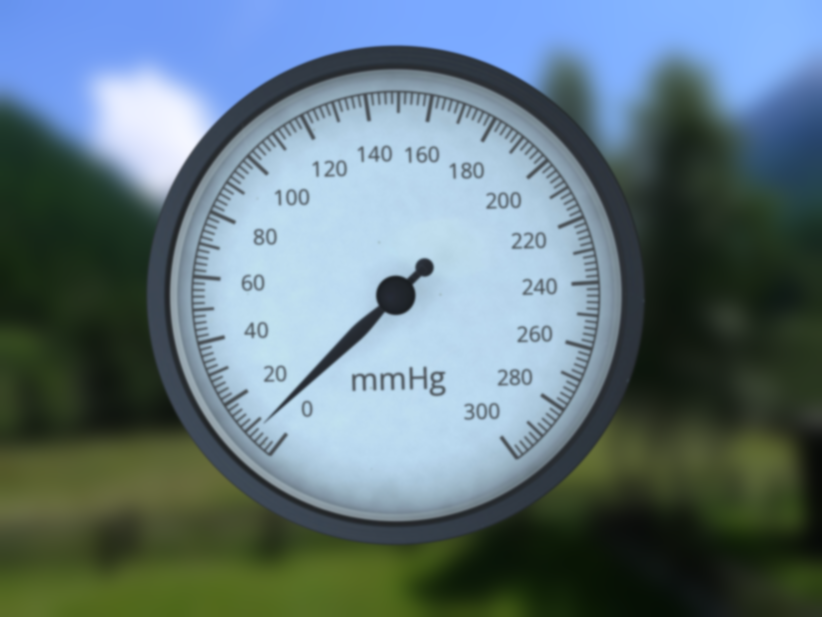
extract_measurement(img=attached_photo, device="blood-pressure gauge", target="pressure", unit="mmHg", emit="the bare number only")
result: 8
